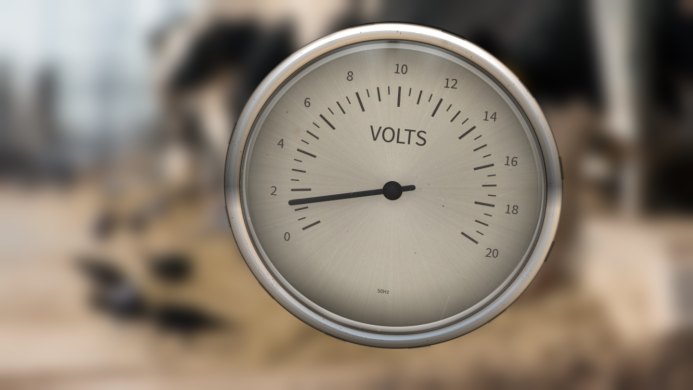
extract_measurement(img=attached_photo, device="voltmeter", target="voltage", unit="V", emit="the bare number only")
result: 1.5
